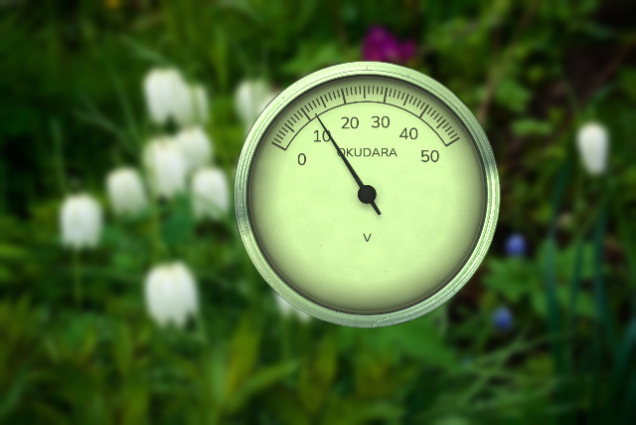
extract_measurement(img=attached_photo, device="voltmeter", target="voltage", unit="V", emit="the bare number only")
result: 12
